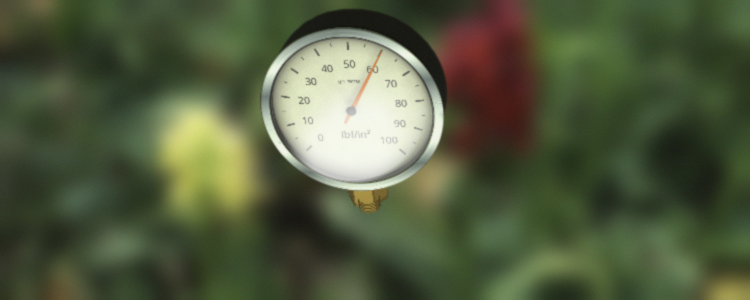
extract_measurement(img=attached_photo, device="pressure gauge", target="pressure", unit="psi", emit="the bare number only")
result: 60
